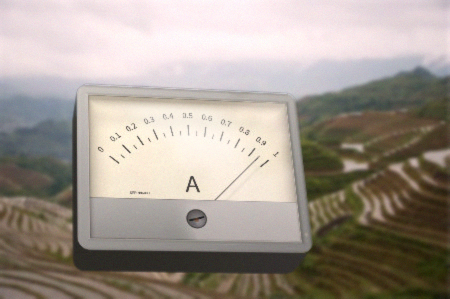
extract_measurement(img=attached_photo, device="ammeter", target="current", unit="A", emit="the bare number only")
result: 0.95
